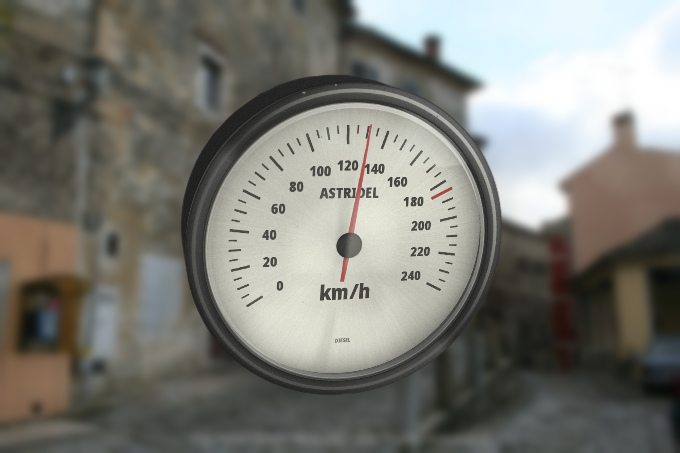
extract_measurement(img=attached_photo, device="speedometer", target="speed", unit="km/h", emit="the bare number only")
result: 130
